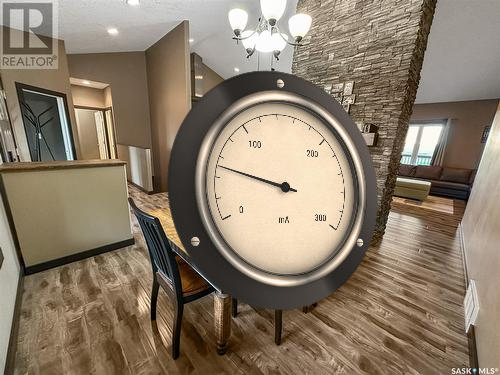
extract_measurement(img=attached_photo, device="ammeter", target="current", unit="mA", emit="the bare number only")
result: 50
